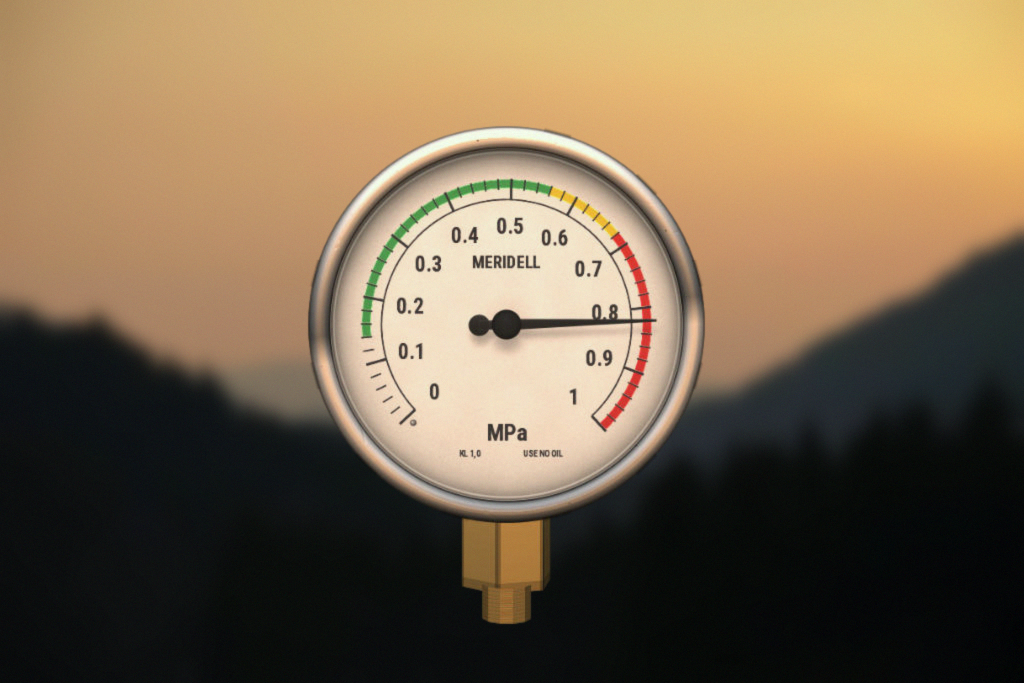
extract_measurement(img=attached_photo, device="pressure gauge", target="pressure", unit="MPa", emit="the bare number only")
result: 0.82
